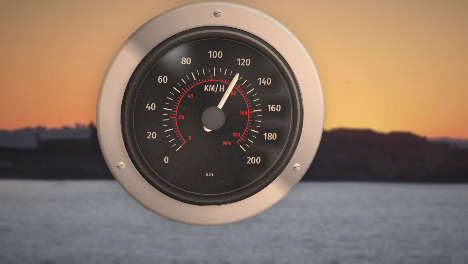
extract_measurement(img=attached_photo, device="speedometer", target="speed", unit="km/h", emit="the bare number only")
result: 120
